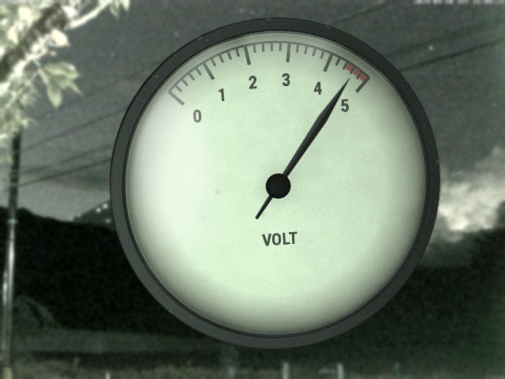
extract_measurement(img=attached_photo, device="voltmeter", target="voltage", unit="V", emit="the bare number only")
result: 4.6
